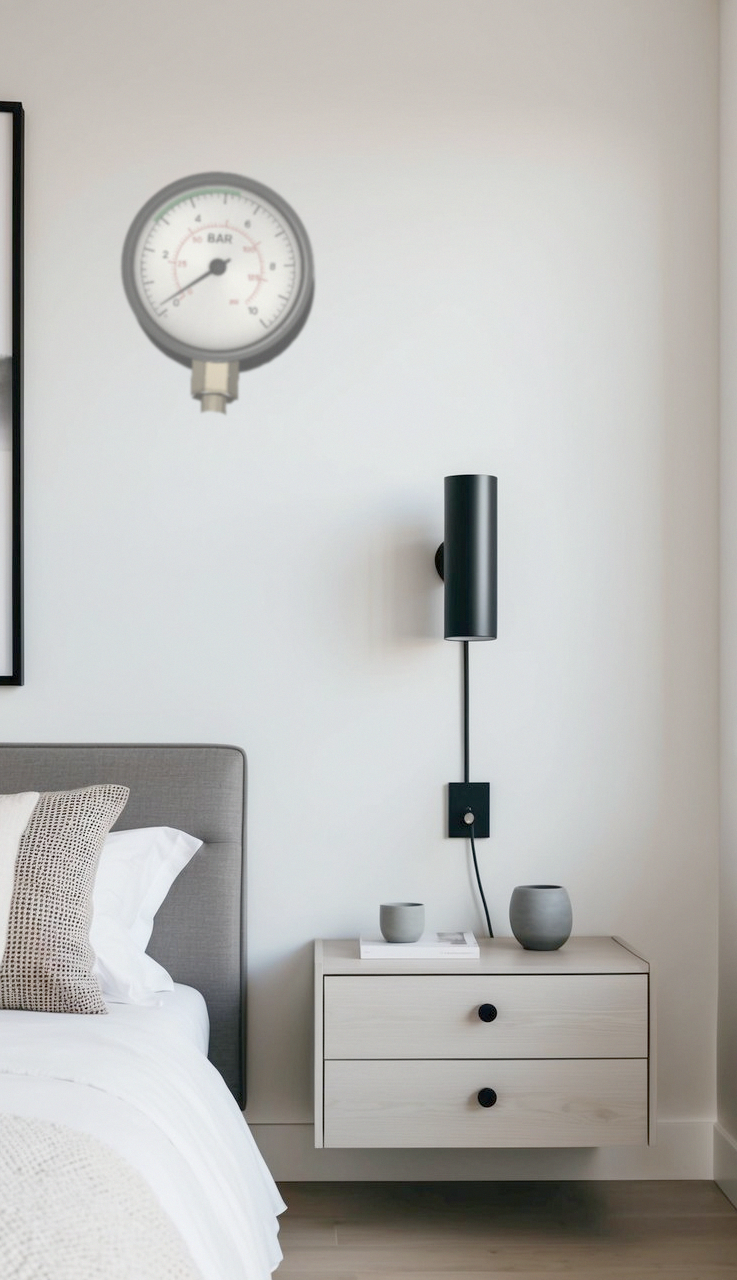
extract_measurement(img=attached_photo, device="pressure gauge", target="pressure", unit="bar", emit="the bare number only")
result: 0.2
